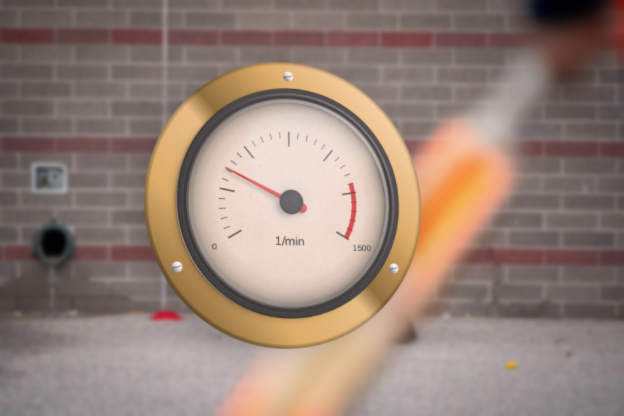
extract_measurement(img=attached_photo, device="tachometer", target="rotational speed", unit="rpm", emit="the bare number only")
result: 350
